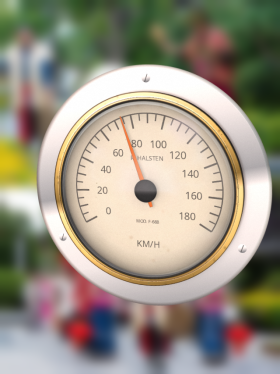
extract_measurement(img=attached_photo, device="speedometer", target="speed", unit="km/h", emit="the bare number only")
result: 75
